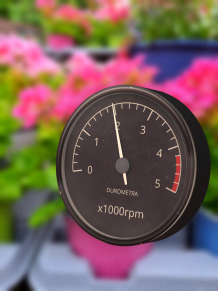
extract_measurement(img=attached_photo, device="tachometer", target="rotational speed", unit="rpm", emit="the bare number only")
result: 2000
